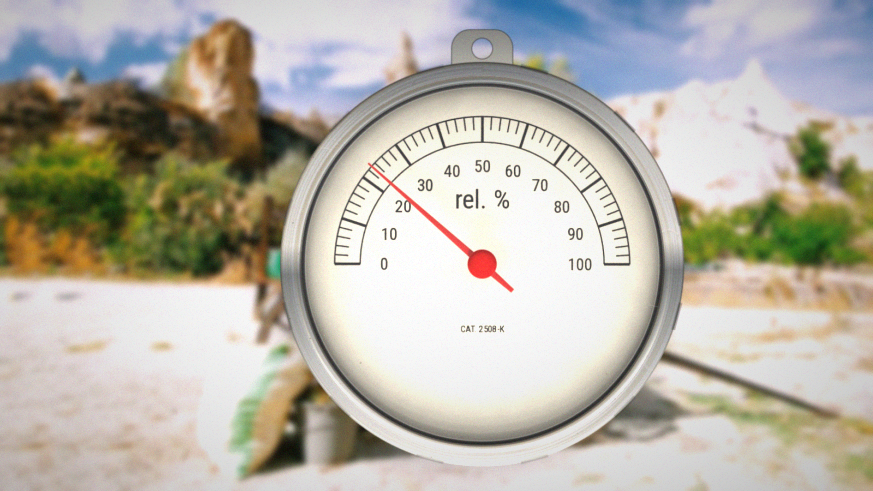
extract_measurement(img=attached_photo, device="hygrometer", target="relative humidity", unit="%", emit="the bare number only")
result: 23
